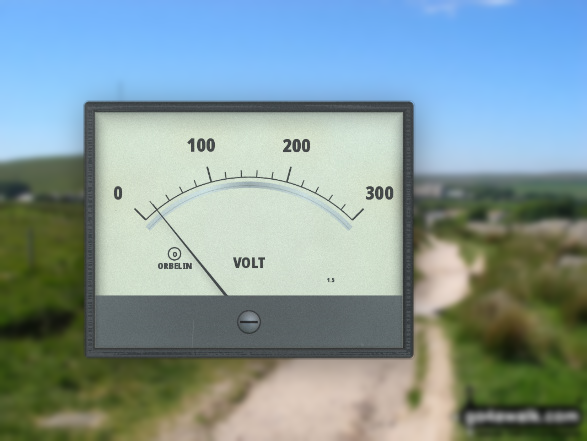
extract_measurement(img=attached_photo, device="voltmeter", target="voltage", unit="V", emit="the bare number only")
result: 20
